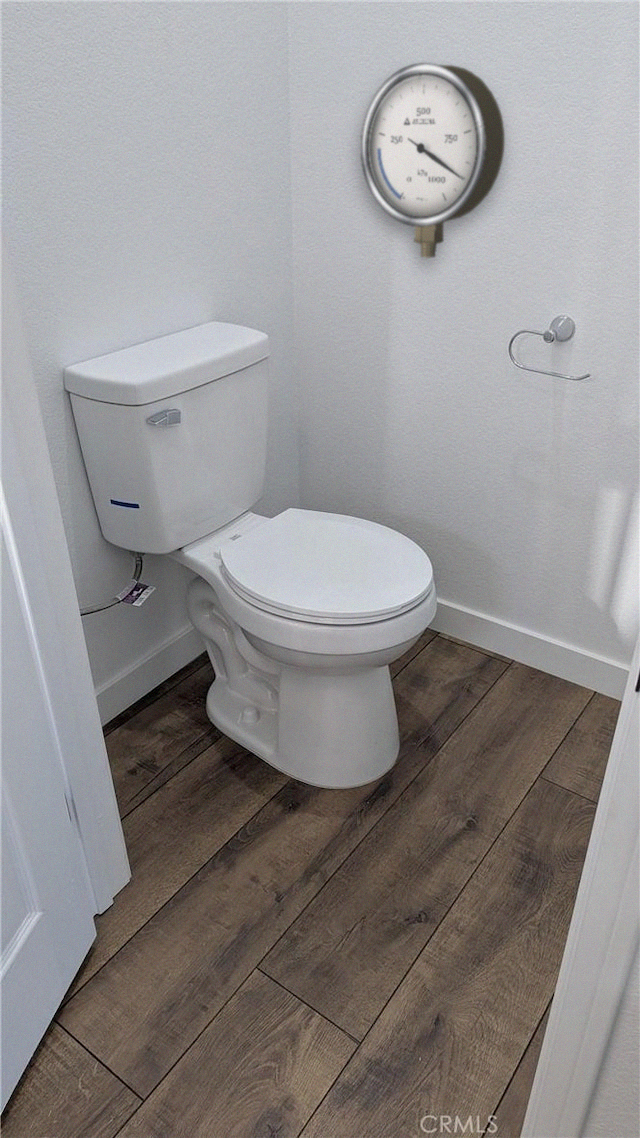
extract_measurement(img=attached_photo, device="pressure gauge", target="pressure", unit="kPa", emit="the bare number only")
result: 900
